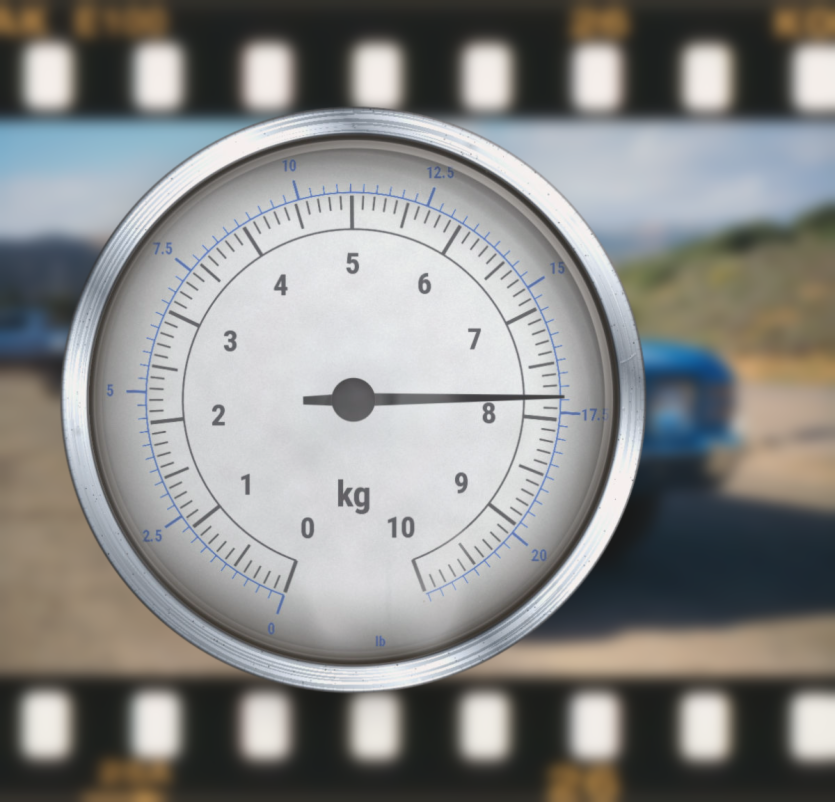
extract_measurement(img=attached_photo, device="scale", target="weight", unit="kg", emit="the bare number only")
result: 7.8
